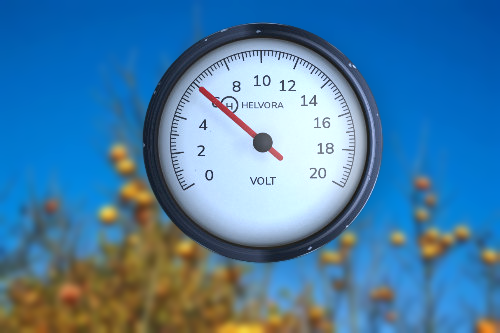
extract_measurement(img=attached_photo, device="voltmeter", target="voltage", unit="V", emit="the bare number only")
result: 6
